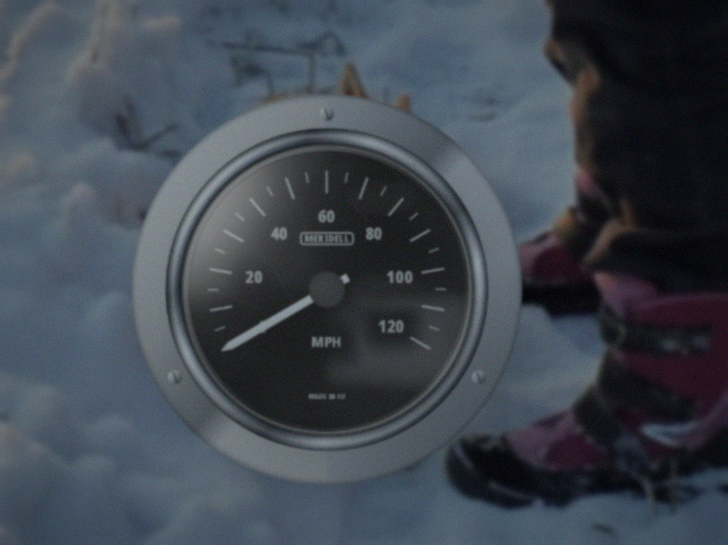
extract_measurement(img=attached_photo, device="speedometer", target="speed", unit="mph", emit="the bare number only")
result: 0
